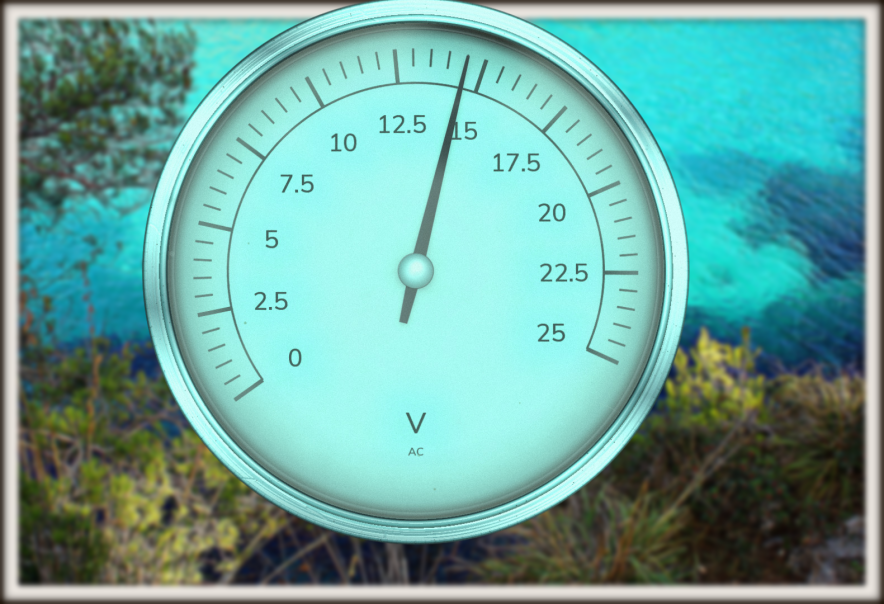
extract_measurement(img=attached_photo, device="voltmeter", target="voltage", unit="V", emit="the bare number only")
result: 14.5
